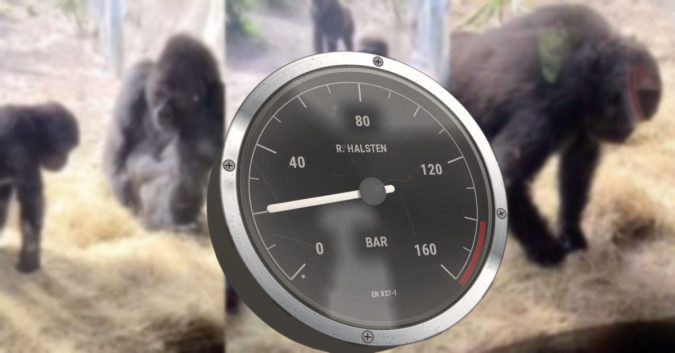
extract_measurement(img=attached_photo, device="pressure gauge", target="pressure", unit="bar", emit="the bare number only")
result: 20
